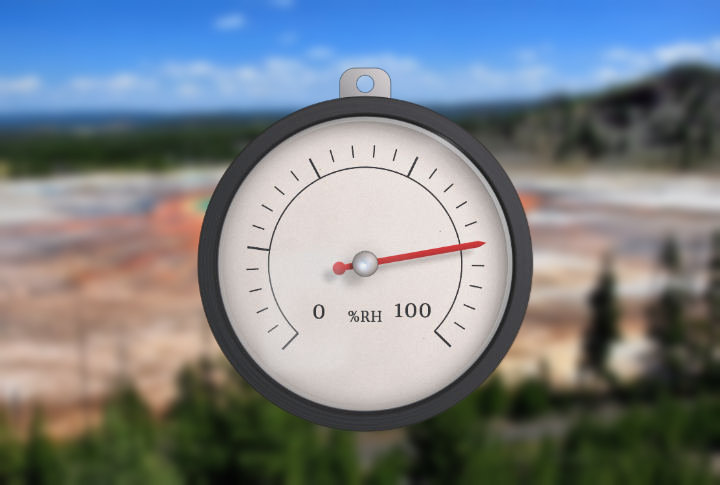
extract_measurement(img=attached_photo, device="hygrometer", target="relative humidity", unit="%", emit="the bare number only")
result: 80
